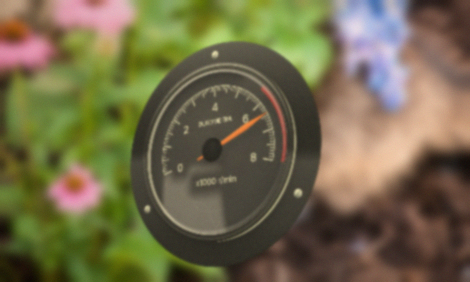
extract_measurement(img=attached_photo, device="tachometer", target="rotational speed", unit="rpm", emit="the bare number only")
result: 6500
